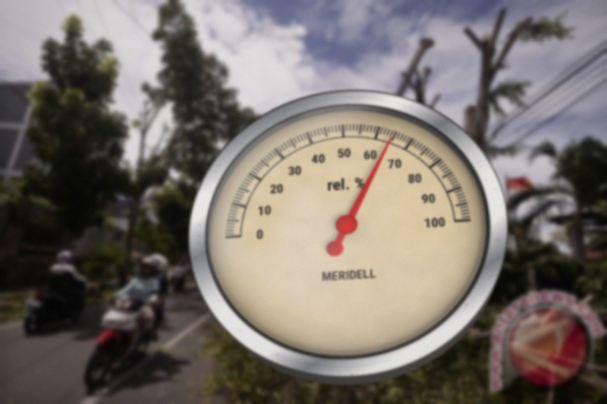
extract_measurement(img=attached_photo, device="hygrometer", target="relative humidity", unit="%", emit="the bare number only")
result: 65
